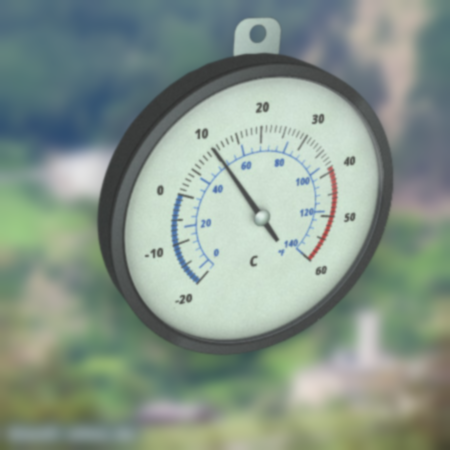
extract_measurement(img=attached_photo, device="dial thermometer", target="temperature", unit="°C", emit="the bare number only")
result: 10
